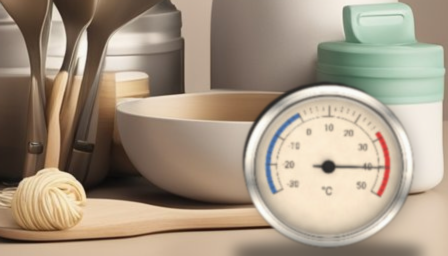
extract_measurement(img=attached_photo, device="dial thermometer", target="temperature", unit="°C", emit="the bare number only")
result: 40
